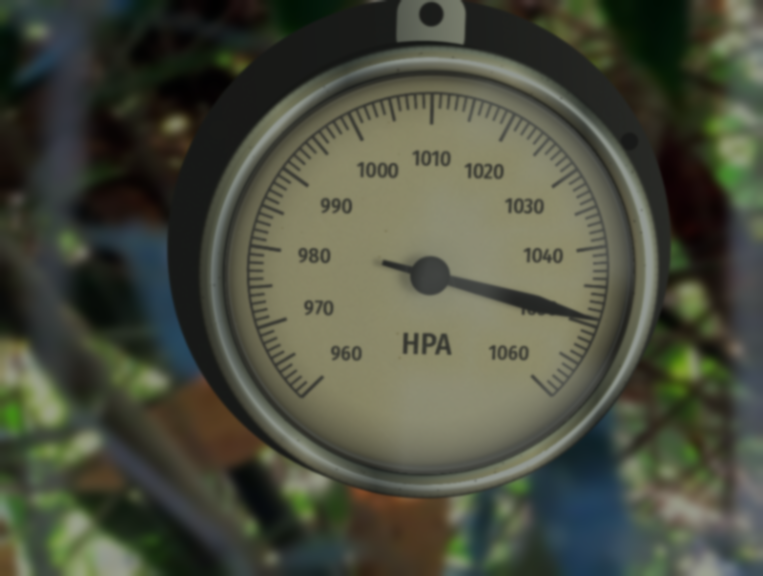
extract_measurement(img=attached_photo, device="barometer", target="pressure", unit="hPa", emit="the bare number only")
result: 1049
